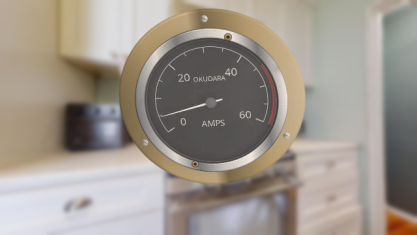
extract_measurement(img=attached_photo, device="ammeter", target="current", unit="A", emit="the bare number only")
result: 5
